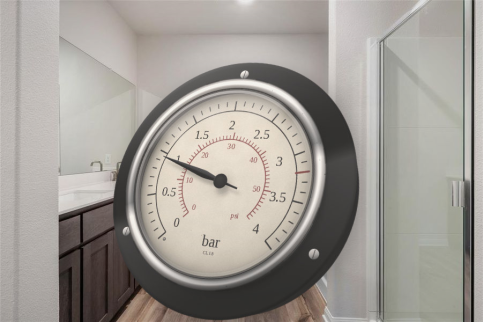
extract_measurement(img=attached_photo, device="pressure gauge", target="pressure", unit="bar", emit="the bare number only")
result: 0.95
